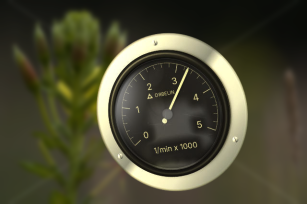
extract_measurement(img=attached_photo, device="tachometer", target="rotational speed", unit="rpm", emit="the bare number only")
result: 3300
